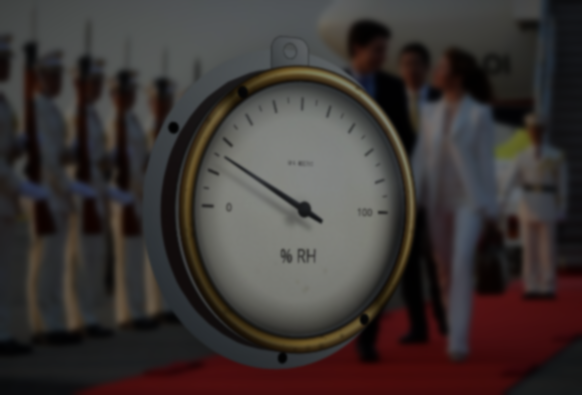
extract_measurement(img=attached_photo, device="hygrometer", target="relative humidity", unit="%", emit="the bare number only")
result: 15
